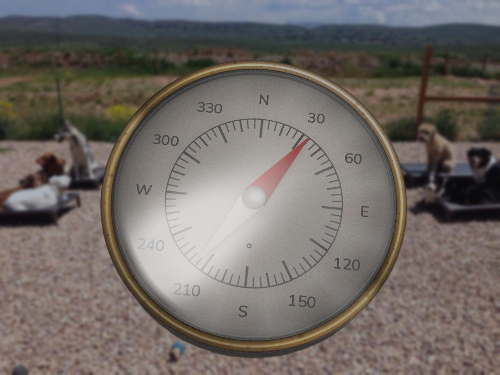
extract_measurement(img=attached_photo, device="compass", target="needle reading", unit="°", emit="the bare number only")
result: 35
